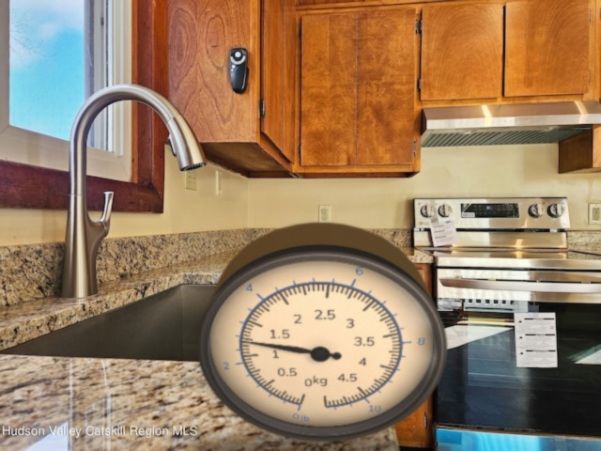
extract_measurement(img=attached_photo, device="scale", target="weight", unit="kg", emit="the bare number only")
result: 1.25
